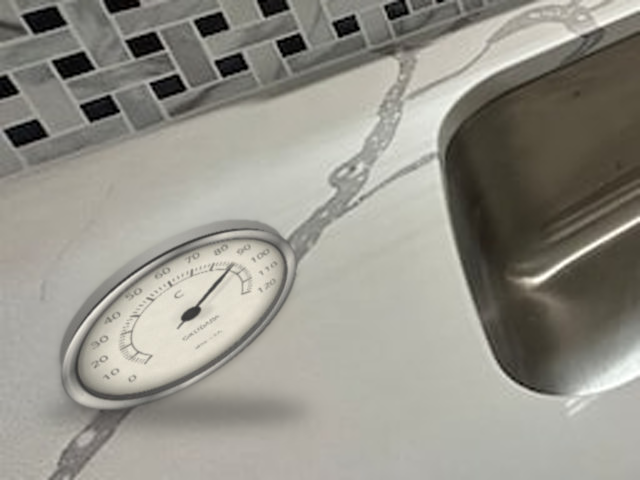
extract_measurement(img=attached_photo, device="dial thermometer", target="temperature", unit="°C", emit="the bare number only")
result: 90
